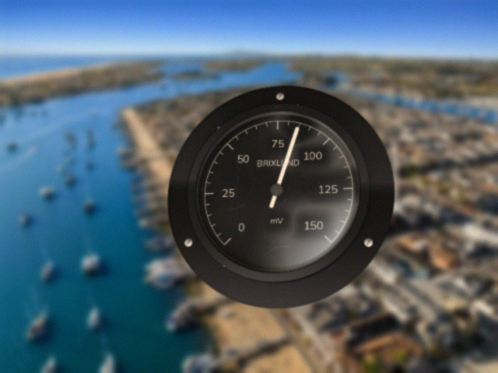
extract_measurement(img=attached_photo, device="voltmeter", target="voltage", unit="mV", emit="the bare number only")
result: 85
